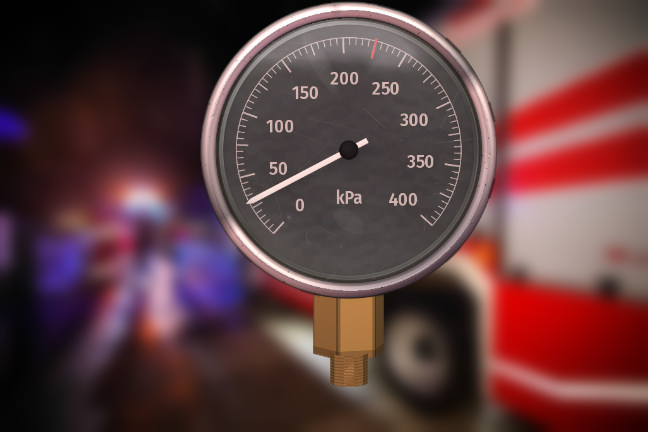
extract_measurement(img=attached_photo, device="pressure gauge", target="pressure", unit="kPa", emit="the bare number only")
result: 30
